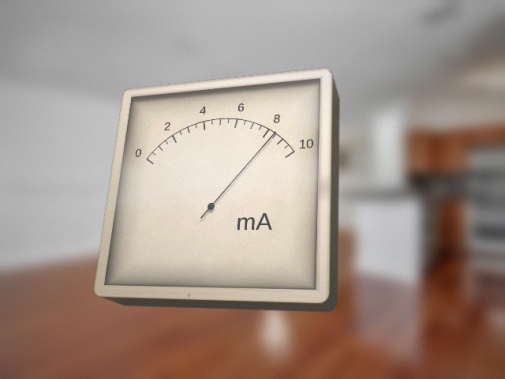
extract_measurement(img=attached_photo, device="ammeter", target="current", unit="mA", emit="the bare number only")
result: 8.5
